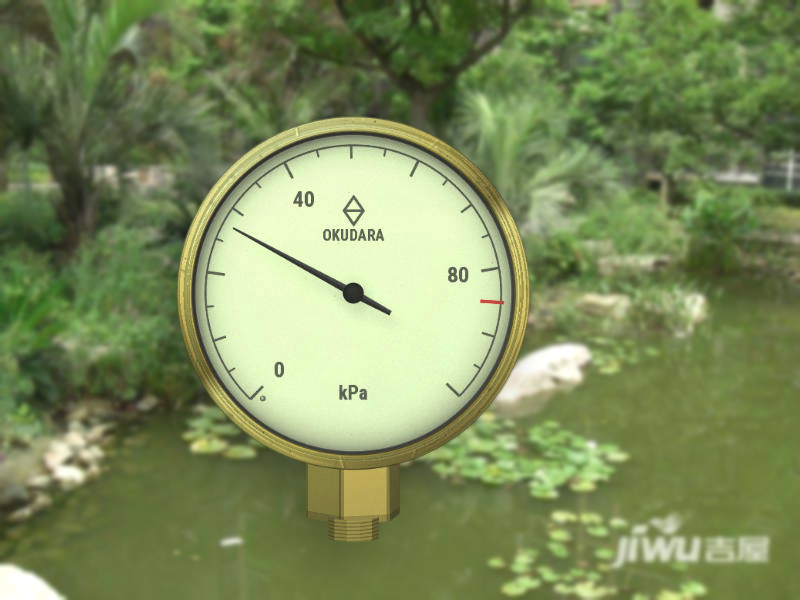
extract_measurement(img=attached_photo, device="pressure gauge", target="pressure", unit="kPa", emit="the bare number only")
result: 27.5
